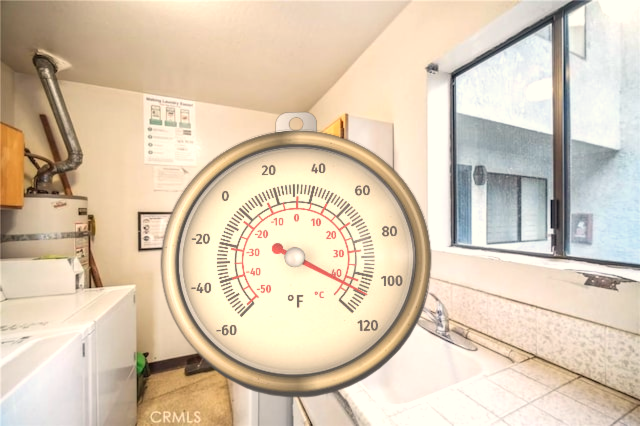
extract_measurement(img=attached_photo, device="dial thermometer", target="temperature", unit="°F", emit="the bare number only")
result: 110
